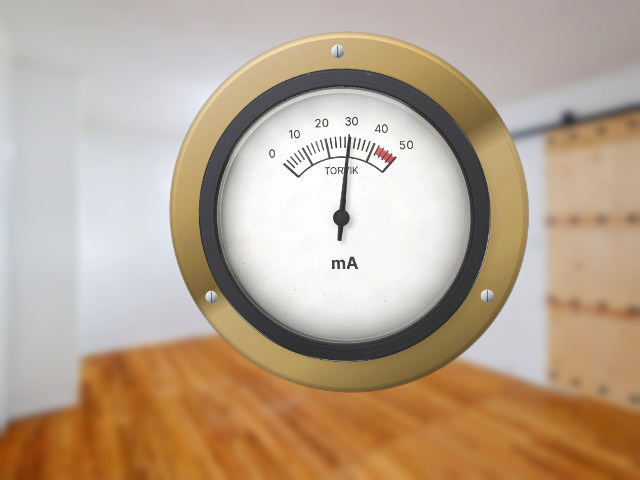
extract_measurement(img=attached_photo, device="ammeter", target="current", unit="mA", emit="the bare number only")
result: 30
